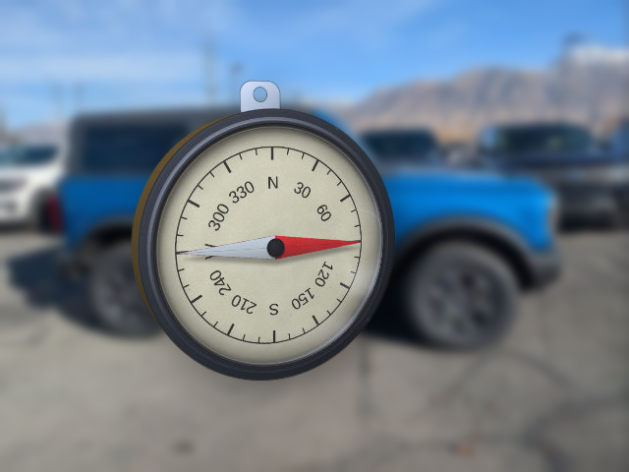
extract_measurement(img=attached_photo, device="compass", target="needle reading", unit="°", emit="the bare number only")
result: 90
